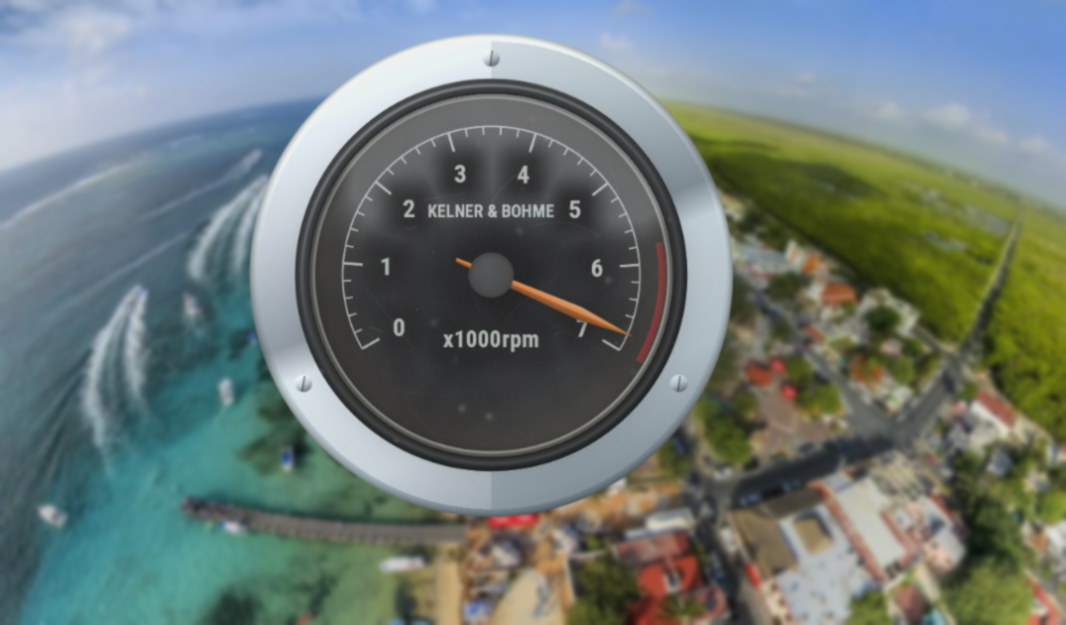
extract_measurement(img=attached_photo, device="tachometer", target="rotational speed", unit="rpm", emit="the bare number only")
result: 6800
